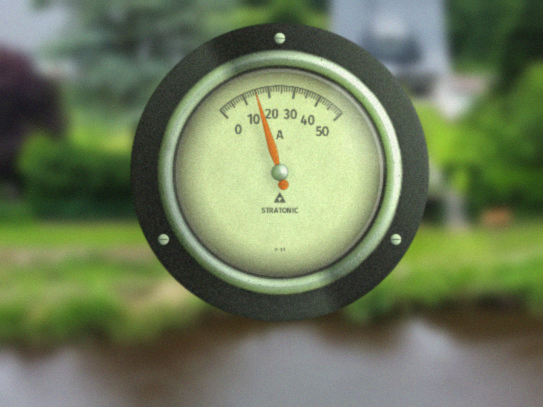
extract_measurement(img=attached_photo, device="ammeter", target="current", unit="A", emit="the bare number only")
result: 15
